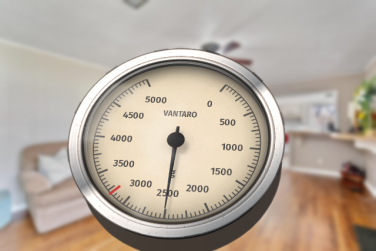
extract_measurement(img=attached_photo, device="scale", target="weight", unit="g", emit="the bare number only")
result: 2500
